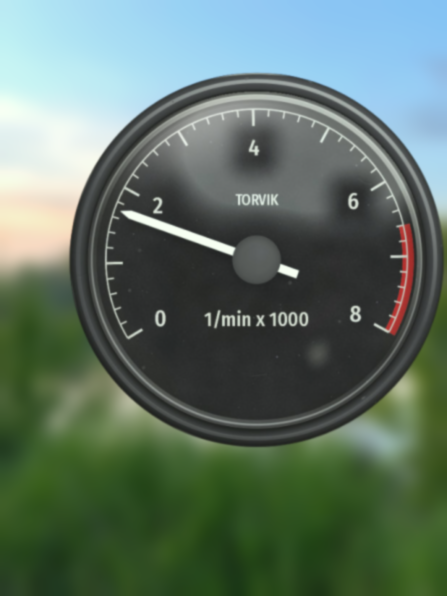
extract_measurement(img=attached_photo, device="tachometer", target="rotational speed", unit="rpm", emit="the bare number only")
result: 1700
